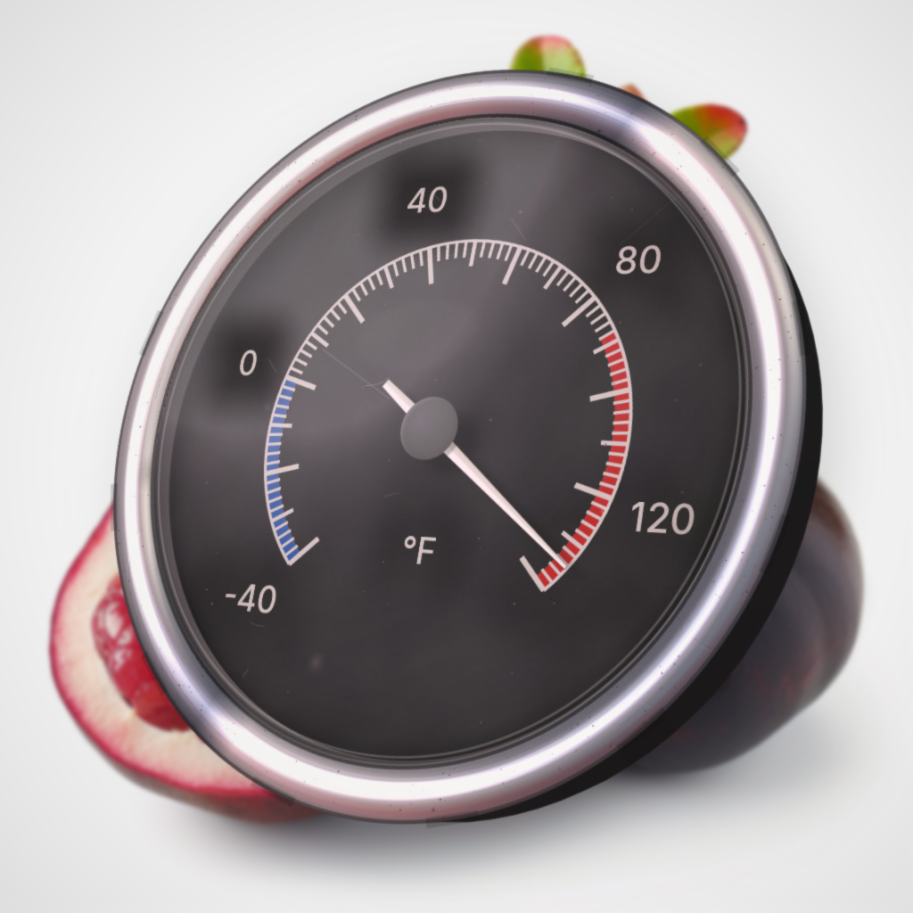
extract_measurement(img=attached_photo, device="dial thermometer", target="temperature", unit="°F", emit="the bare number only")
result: 134
